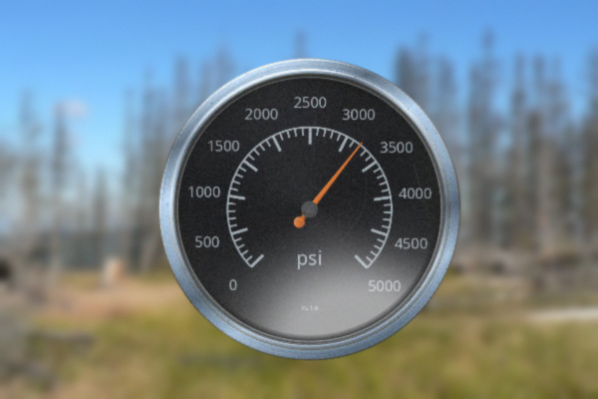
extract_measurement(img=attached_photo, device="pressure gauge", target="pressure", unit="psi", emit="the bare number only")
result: 3200
